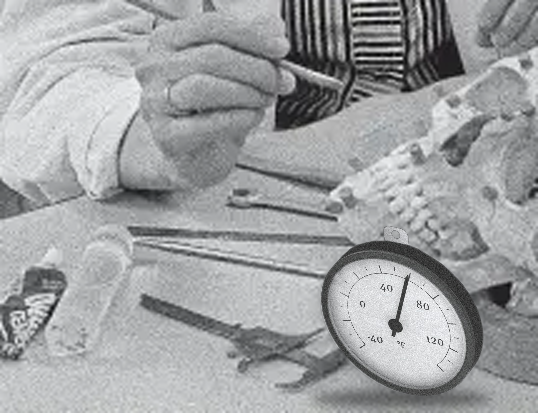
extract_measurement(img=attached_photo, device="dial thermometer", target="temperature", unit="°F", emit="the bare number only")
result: 60
